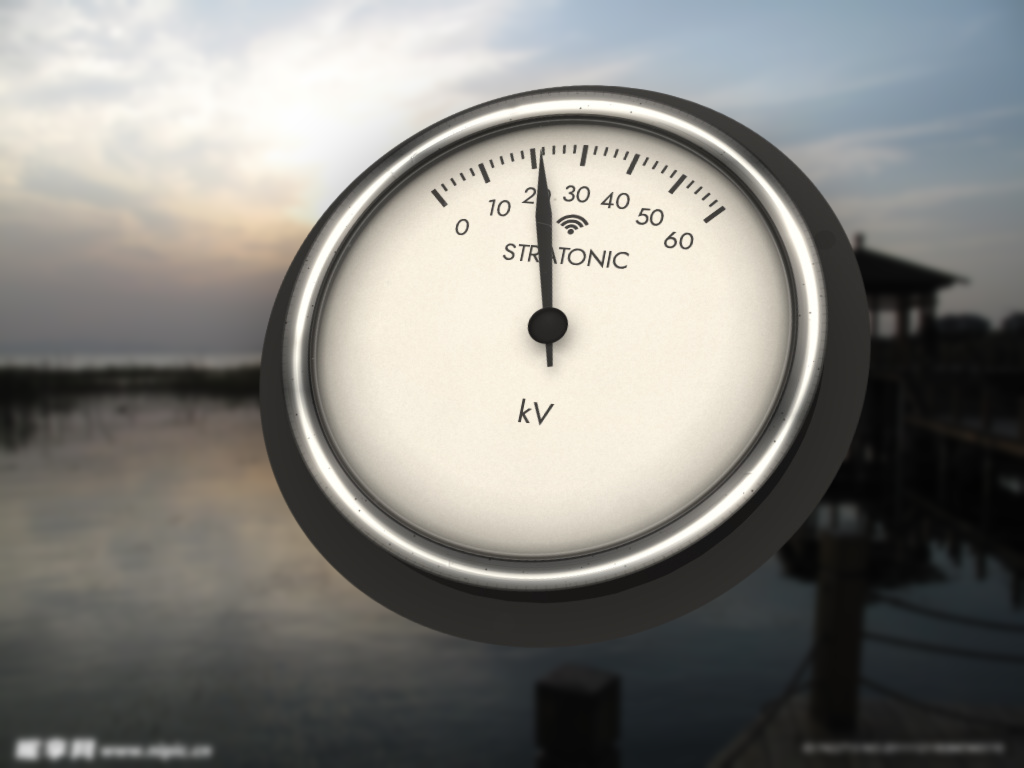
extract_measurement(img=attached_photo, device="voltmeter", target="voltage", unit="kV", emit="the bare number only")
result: 22
